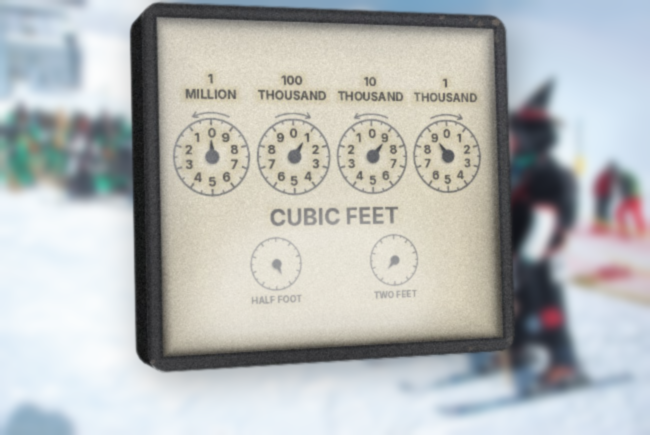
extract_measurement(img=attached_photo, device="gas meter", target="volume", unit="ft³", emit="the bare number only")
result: 8900
